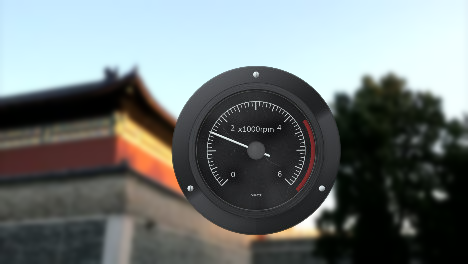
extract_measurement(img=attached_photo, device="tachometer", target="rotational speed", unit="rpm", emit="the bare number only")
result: 1500
